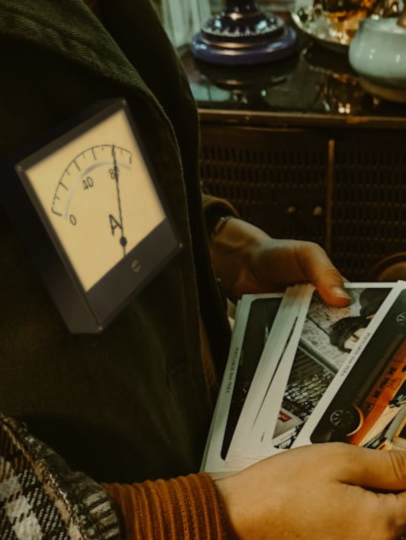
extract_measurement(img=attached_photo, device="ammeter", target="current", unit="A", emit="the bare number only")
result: 80
